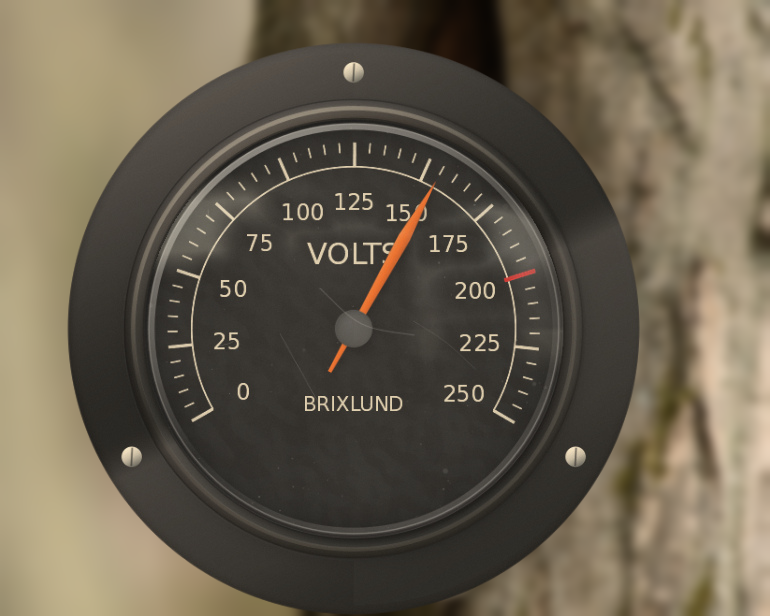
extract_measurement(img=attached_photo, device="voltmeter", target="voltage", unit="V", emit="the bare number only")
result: 155
